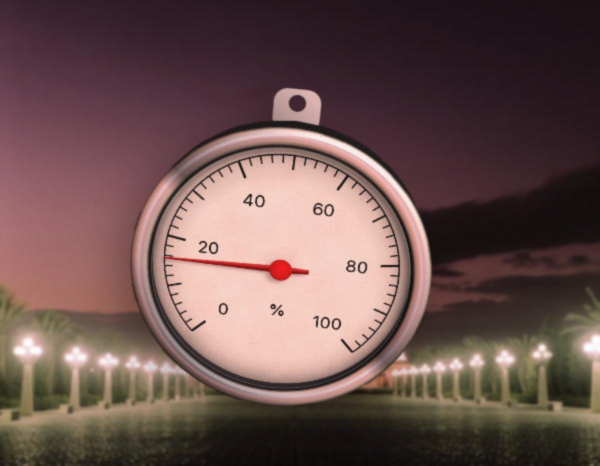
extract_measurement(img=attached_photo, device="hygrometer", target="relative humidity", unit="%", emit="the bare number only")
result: 16
